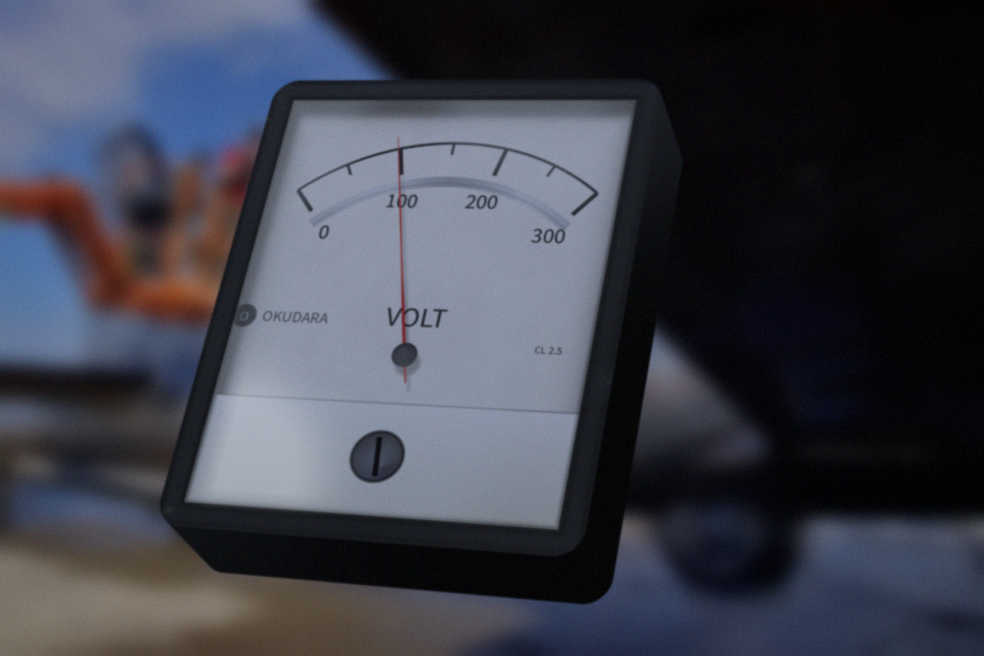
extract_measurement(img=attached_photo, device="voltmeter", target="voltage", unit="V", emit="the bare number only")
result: 100
